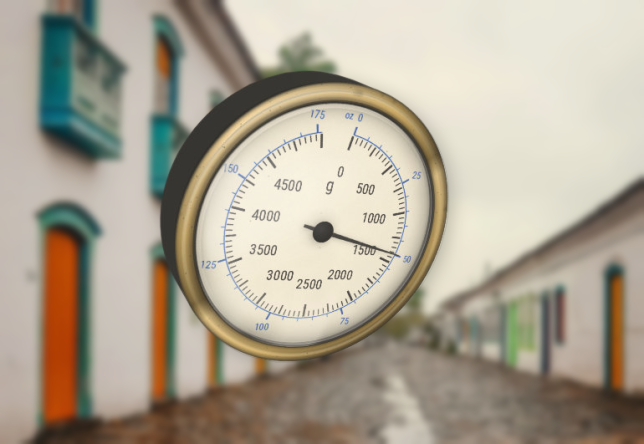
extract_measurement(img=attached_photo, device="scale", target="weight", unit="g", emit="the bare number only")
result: 1400
